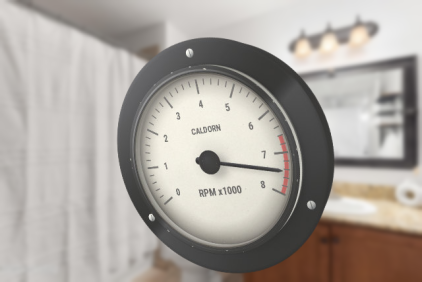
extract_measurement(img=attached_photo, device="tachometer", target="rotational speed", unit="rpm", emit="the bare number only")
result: 7400
